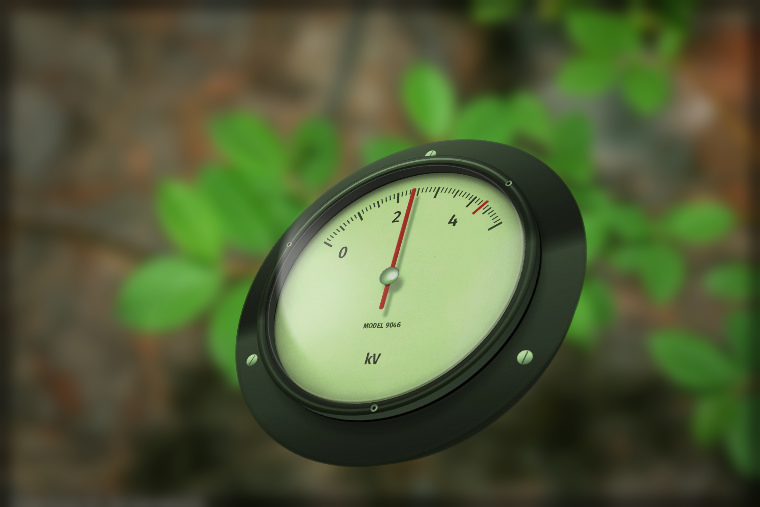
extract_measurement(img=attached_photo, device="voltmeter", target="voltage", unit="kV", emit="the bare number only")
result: 2.5
